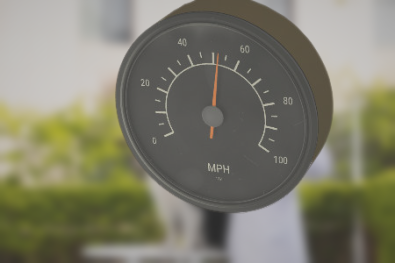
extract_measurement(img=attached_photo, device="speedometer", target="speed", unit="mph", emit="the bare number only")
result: 52.5
